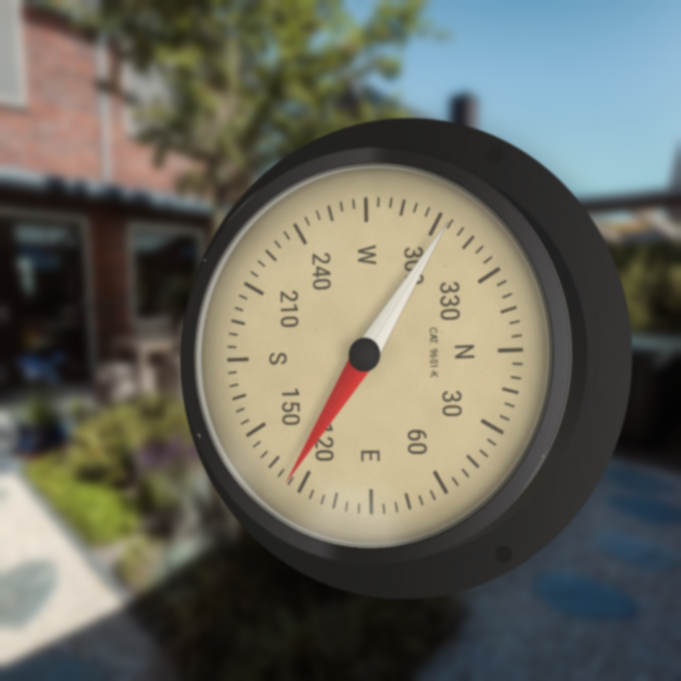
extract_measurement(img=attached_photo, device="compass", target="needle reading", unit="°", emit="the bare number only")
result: 125
